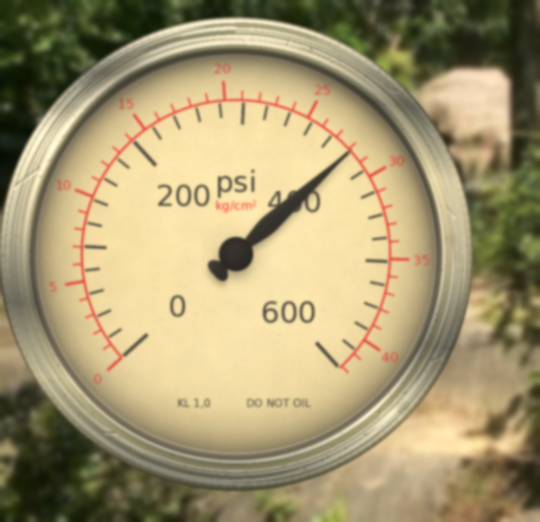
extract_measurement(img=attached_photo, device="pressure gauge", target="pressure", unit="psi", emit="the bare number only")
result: 400
